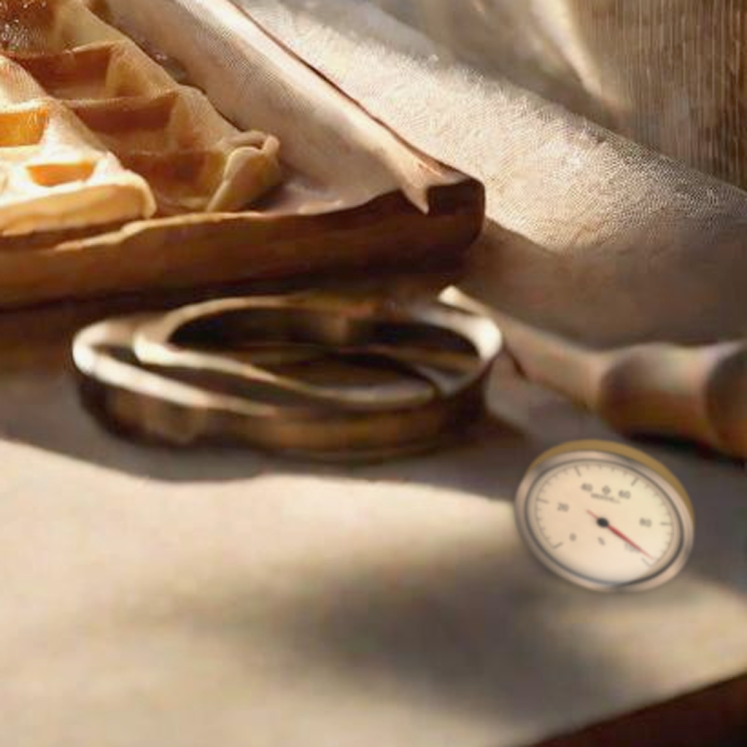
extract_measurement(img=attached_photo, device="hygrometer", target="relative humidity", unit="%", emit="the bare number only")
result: 96
